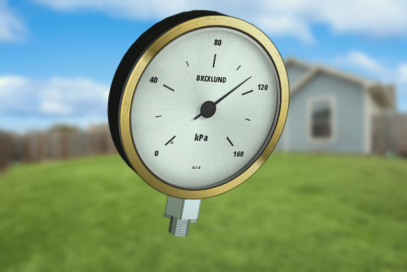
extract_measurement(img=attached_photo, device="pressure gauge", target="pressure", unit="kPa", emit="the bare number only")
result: 110
